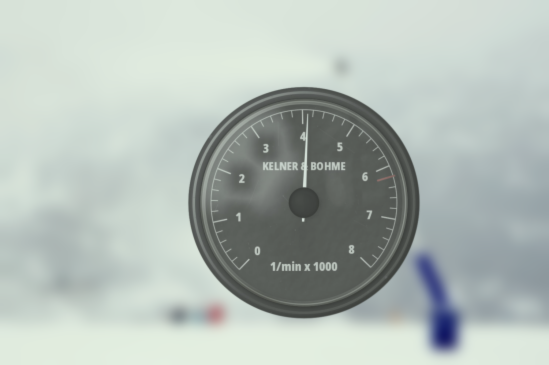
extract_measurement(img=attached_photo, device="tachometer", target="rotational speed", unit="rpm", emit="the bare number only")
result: 4100
